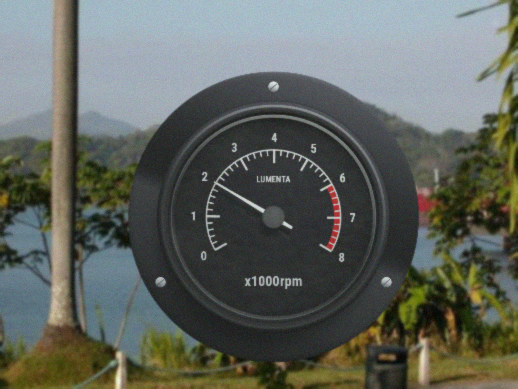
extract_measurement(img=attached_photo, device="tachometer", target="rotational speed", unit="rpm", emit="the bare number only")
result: 2000
